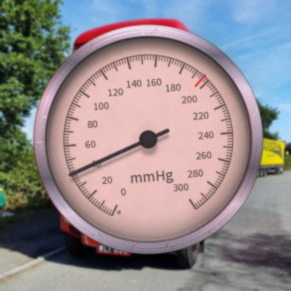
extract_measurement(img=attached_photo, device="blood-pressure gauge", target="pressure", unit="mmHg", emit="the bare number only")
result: 40
